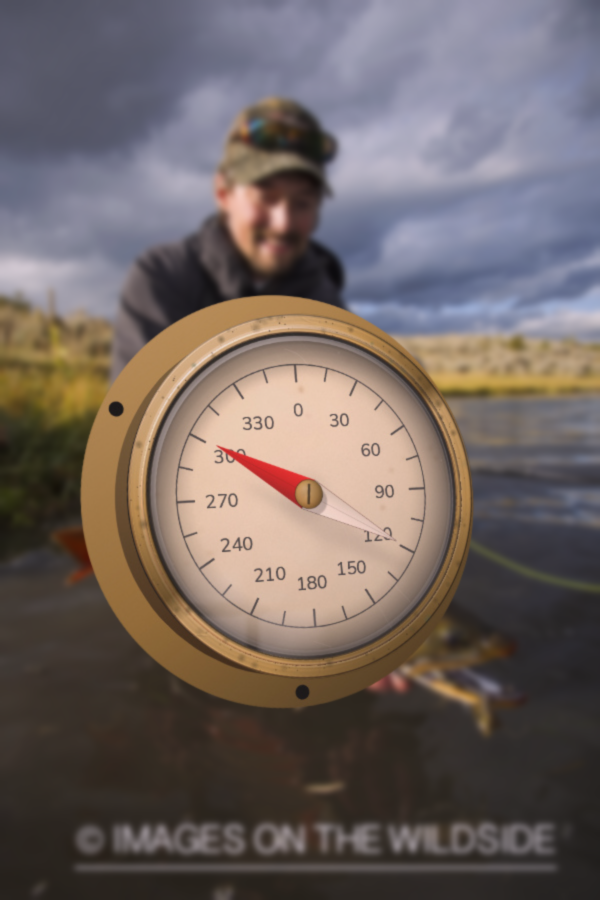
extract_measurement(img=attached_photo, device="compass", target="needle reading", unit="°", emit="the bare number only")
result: 300
